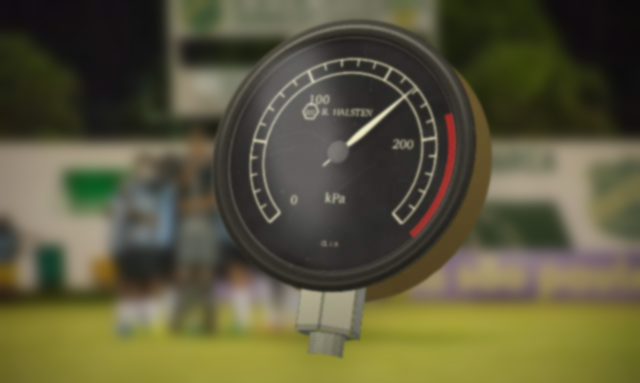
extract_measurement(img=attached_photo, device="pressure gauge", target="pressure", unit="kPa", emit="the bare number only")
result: 170
